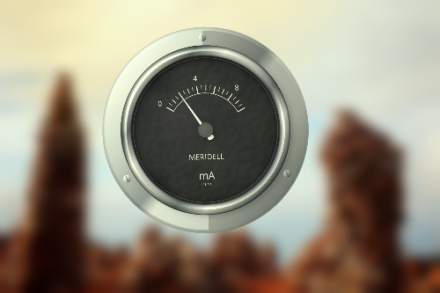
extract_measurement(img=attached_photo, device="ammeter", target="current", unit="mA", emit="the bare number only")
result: 2
